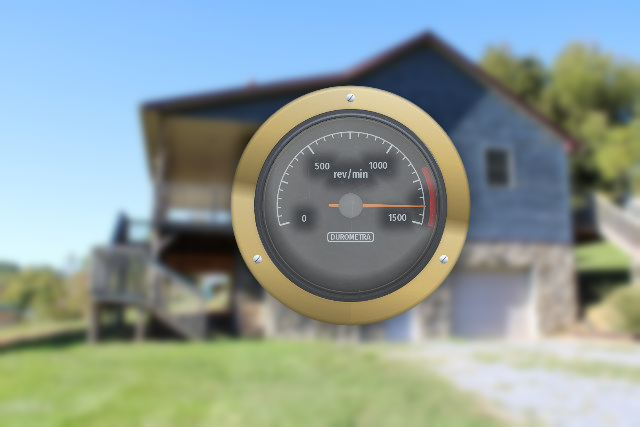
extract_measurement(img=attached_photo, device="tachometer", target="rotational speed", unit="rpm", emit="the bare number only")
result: 1400
